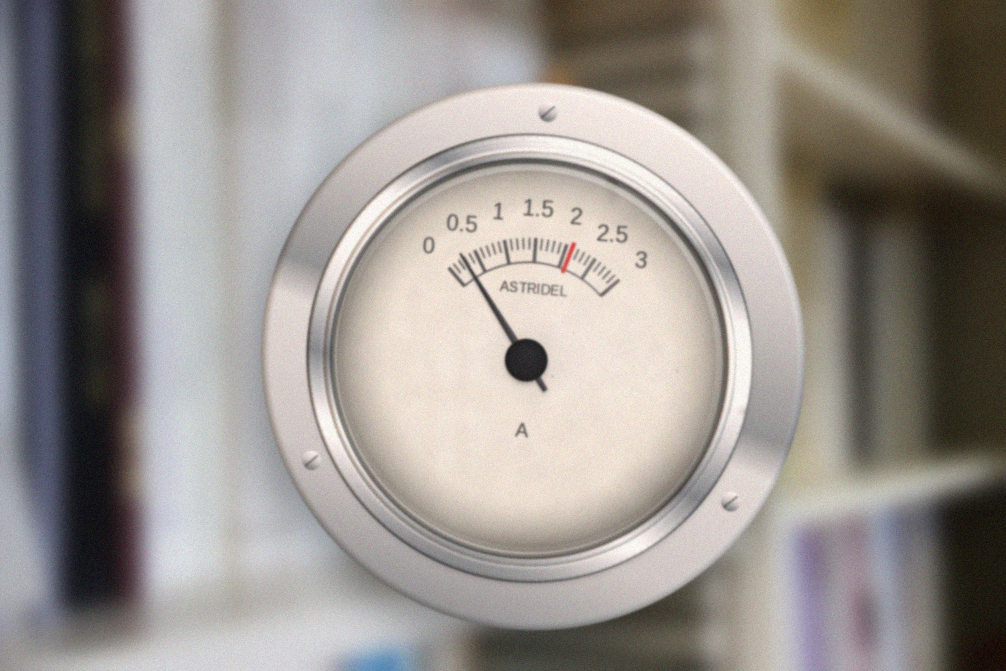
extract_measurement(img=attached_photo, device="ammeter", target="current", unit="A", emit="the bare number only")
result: 0.3
